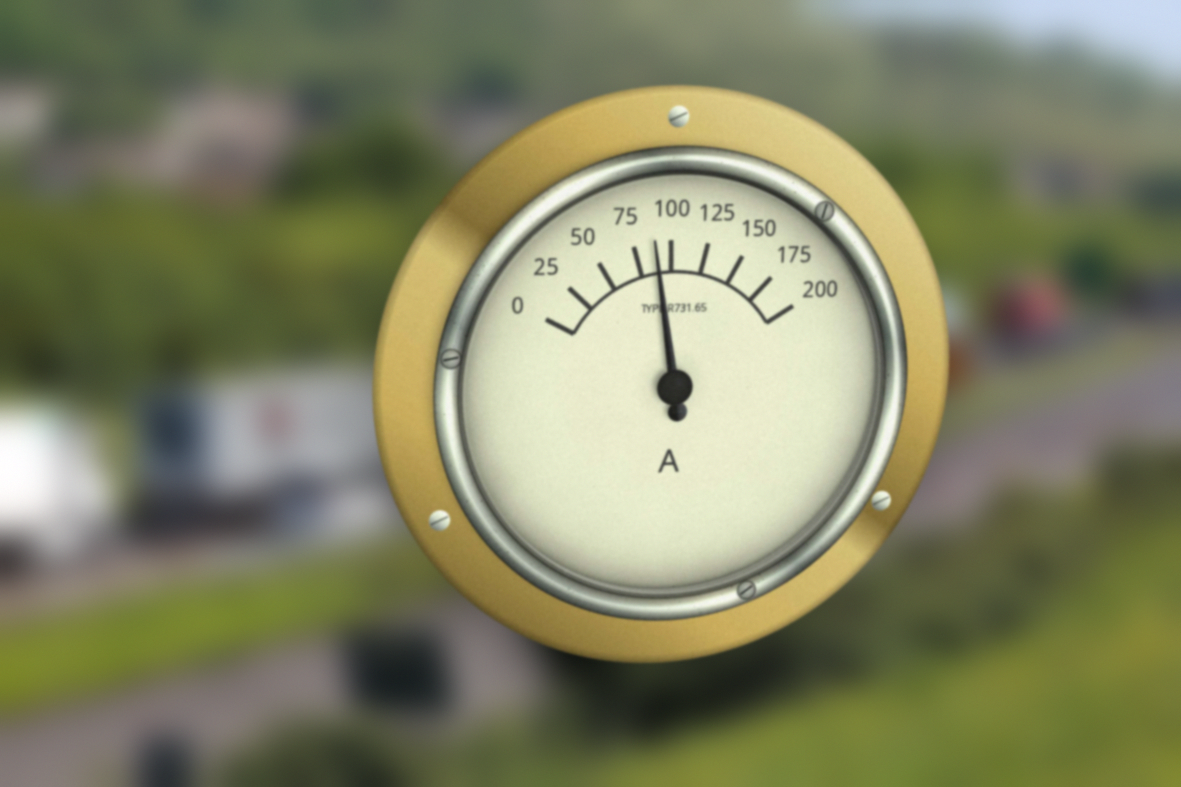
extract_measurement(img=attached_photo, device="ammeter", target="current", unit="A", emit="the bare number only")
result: 87.5
